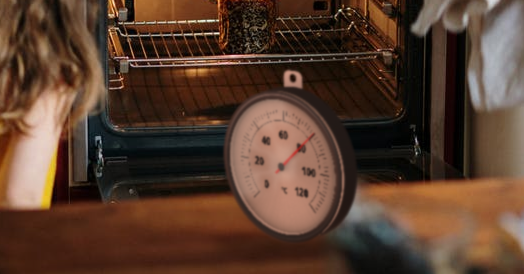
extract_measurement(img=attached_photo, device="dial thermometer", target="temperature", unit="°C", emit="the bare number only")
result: 80
